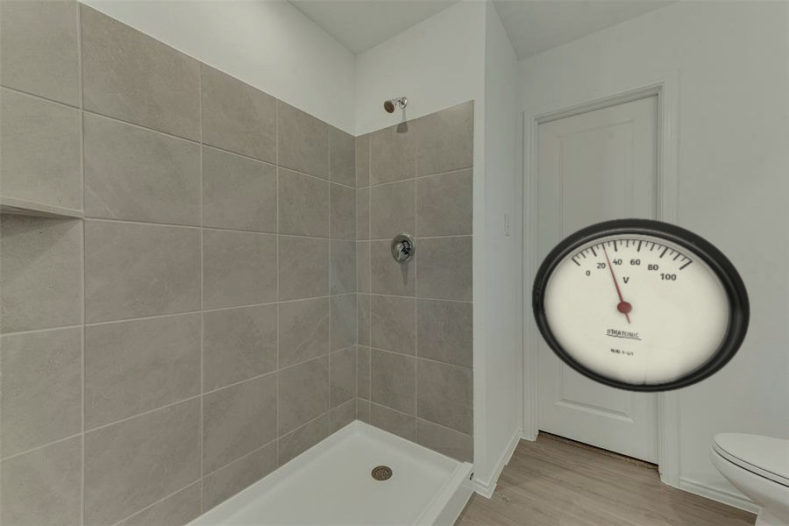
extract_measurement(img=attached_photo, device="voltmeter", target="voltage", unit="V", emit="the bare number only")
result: 30
